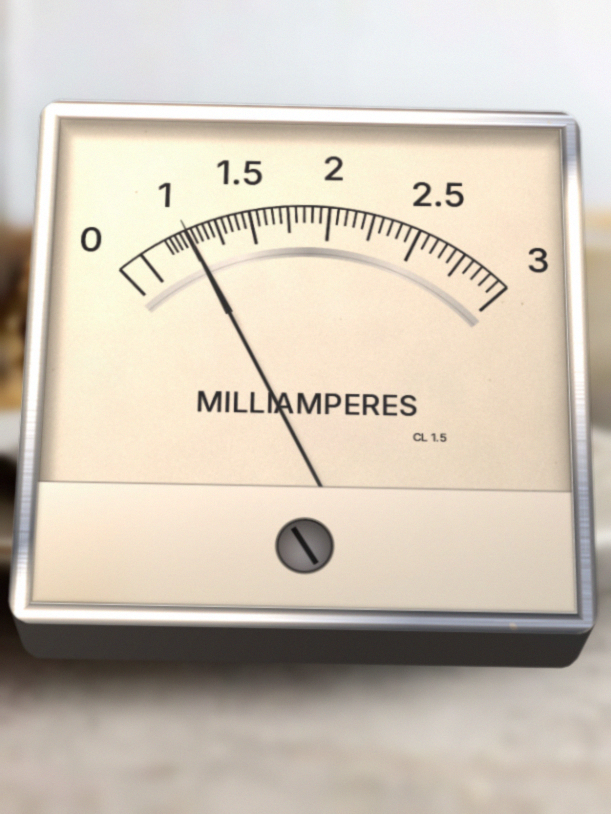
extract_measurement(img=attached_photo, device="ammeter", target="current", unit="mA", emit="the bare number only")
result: 1
